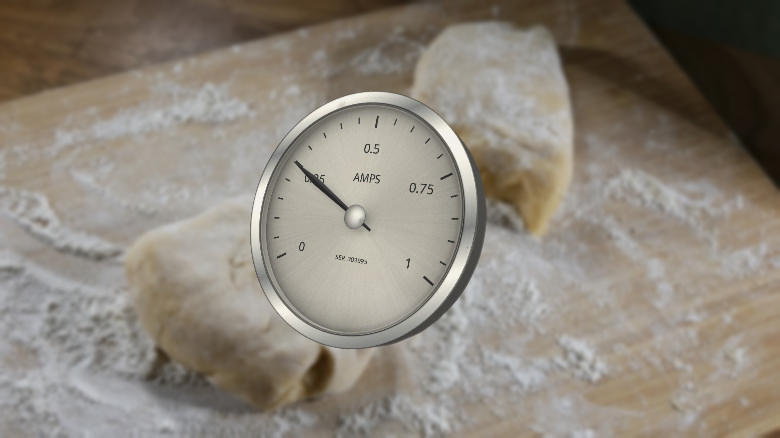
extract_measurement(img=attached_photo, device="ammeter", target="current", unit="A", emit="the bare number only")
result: 0.25
